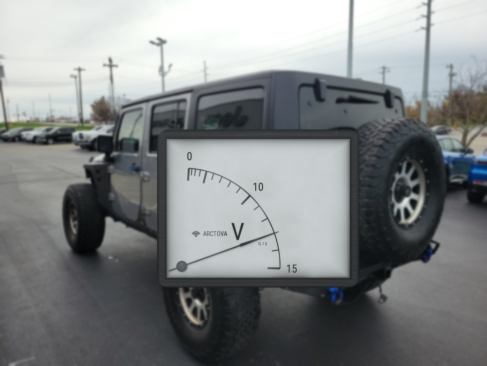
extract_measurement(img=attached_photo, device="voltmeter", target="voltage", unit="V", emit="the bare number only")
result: 13
